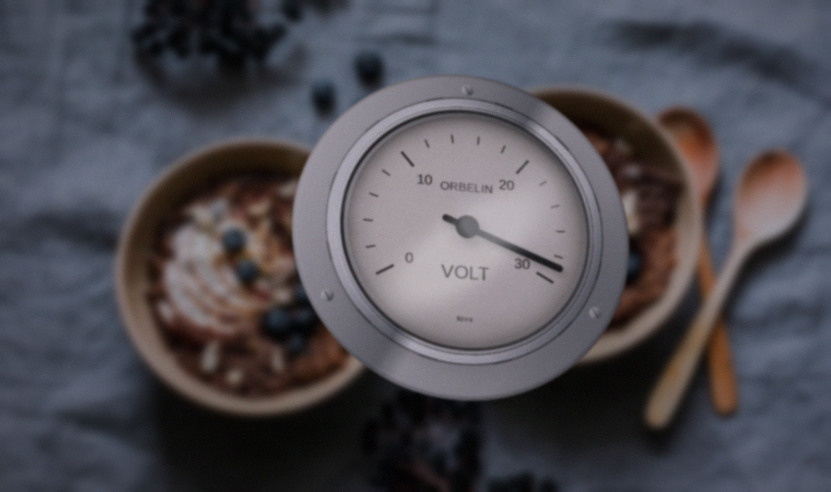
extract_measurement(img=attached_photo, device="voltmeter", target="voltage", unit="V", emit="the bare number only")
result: 29
